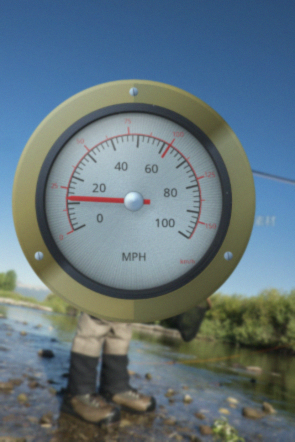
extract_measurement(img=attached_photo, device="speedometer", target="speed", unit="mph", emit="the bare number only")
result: 12
